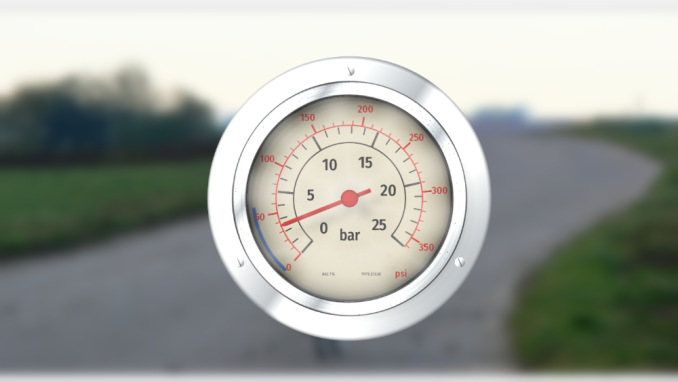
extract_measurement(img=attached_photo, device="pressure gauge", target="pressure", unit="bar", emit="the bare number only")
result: 2.5
